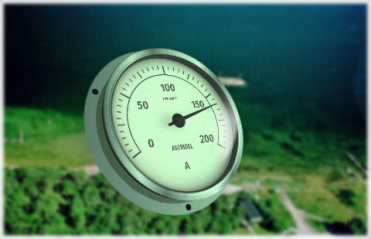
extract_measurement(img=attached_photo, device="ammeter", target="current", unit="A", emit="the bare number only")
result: 160
